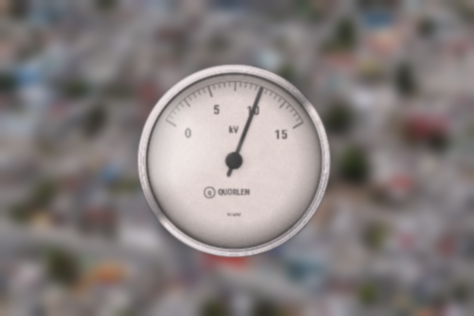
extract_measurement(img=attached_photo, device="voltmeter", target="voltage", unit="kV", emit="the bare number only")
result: 10
